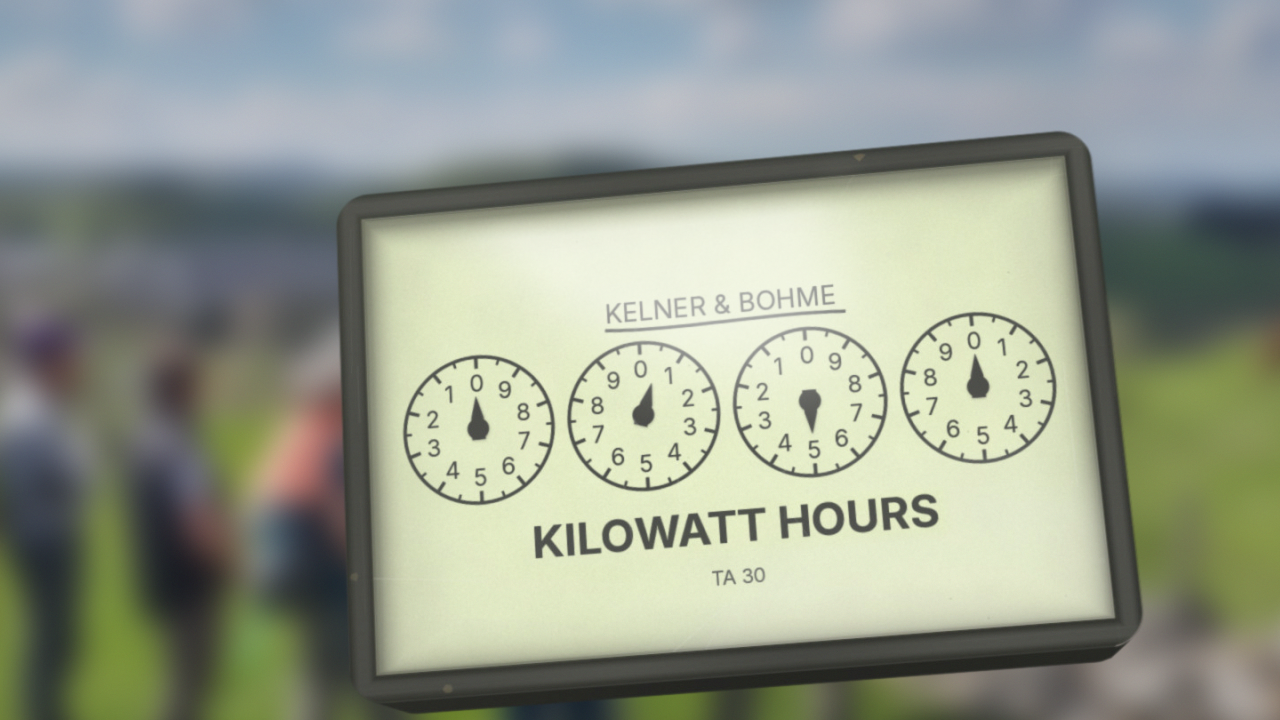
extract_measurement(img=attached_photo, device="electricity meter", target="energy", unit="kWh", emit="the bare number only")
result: 50
